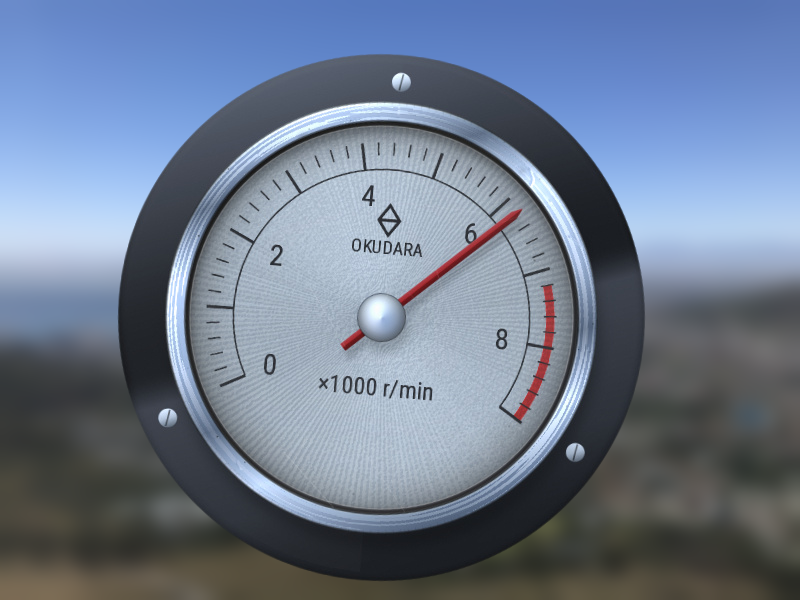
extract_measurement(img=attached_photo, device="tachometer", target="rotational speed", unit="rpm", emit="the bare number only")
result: 6200
